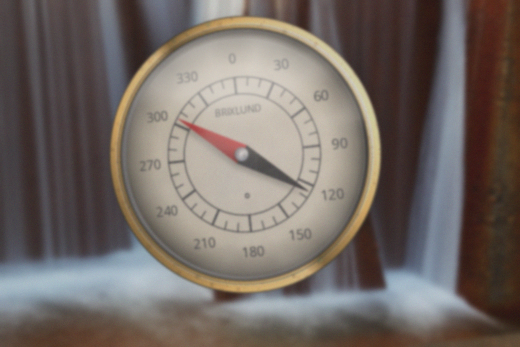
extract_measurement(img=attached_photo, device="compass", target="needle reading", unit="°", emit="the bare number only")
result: 305
